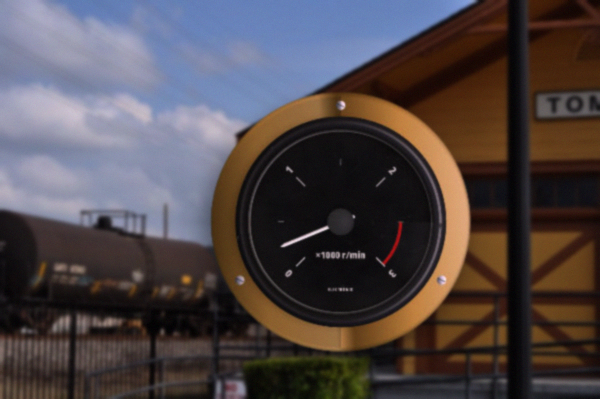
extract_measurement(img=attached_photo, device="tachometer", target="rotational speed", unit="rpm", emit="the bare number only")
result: 250
